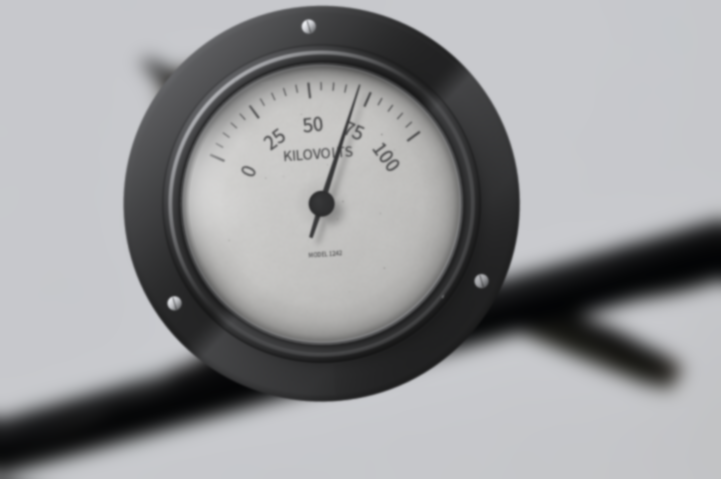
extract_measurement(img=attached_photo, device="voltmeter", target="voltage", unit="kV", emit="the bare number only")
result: 70
